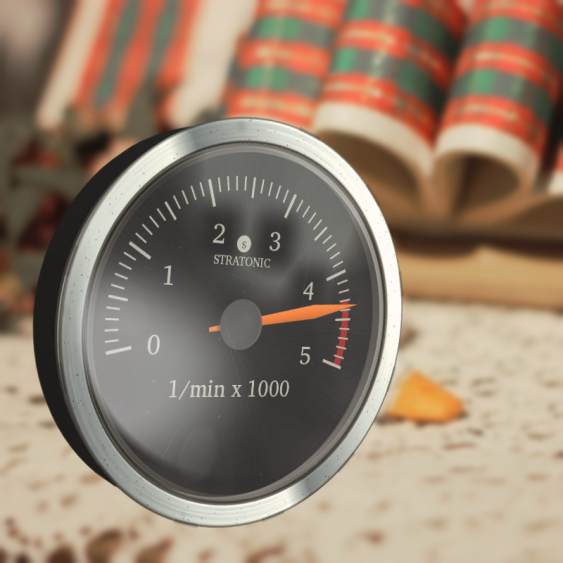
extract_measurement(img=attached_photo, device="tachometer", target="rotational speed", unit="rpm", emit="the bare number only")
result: 4350
